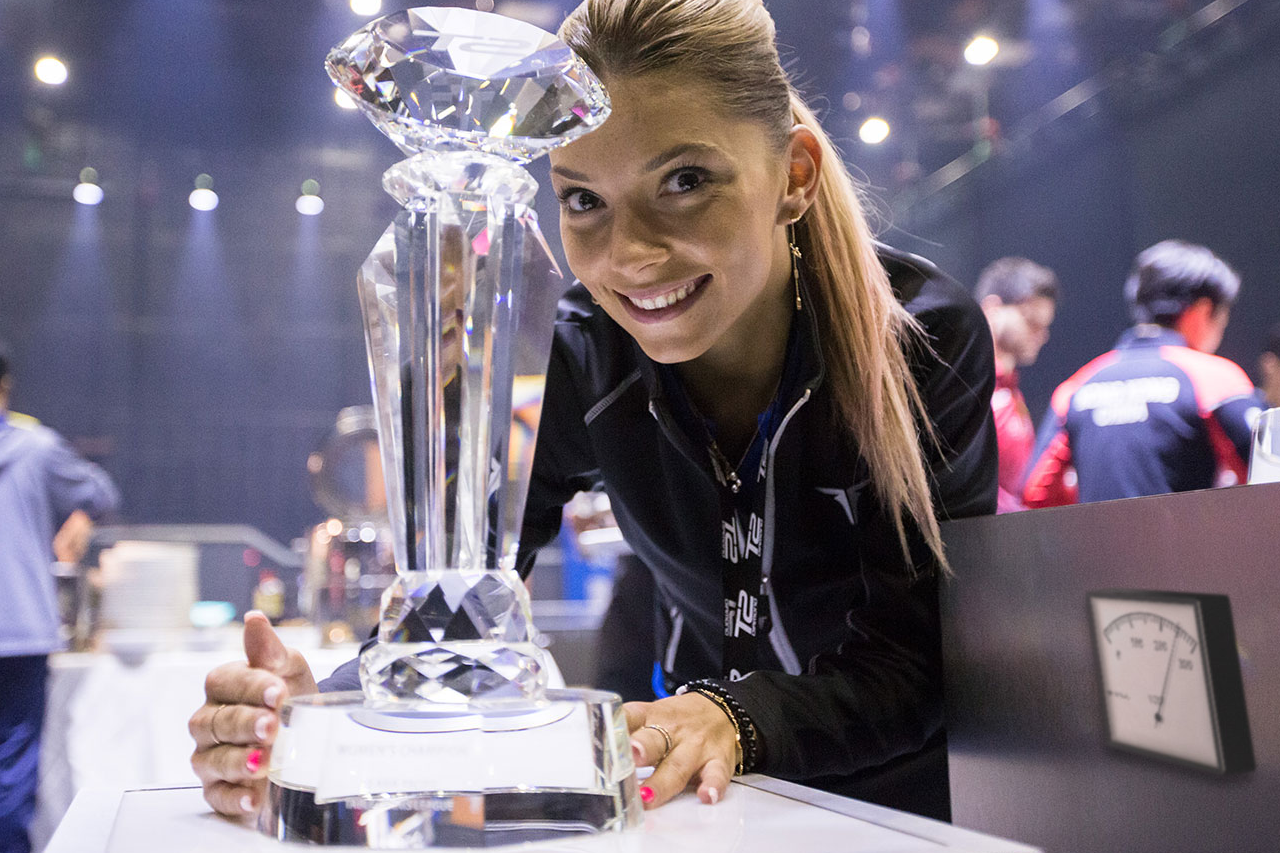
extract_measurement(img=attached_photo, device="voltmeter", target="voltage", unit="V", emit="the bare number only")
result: 250
